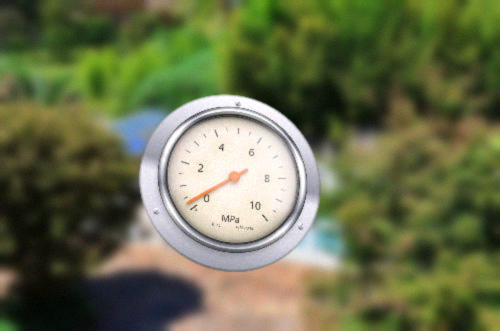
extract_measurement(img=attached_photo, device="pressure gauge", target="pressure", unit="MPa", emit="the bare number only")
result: 0.25
